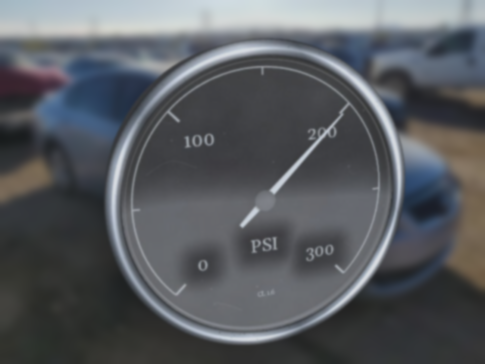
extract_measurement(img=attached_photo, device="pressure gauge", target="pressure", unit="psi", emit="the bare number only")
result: 200
